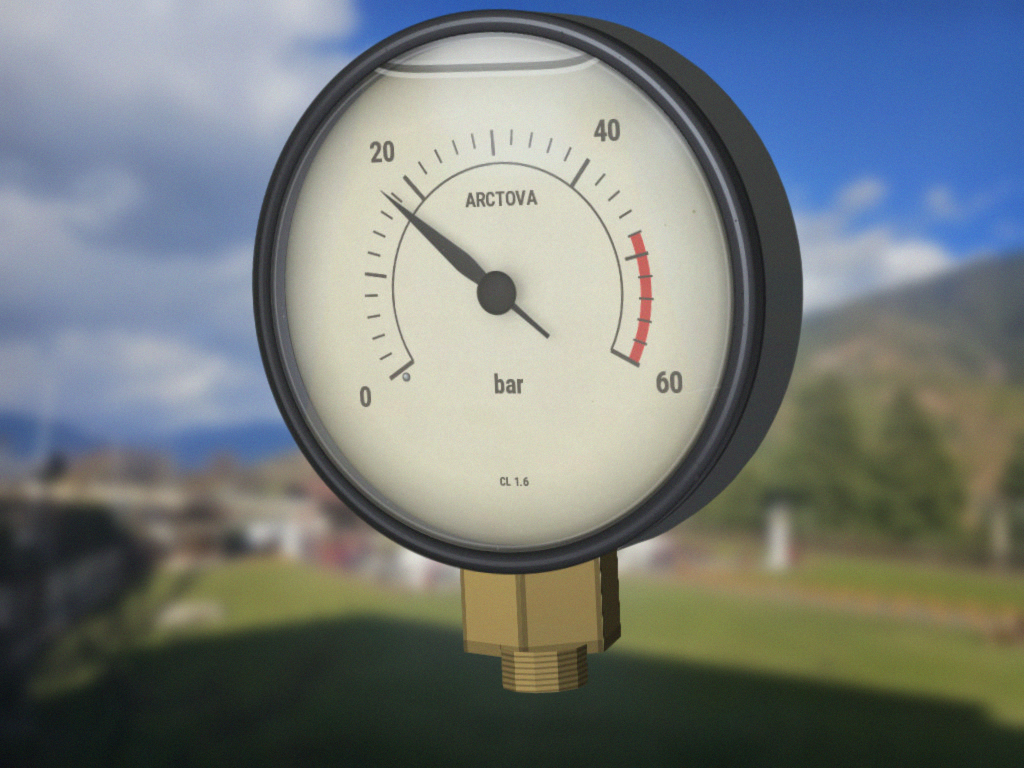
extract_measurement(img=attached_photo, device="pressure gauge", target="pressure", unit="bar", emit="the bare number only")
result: 18
